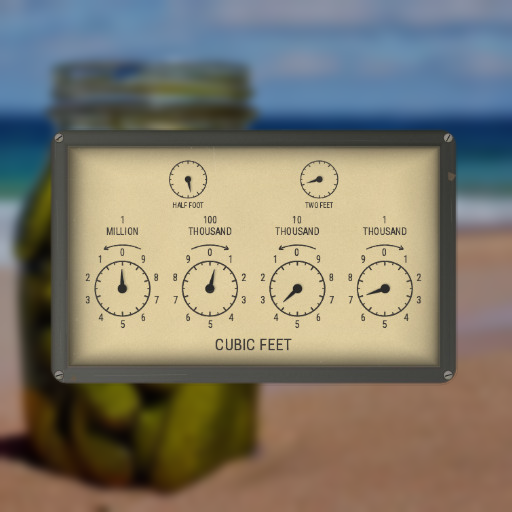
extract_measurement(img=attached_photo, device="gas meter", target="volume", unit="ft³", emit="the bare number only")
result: 3700
